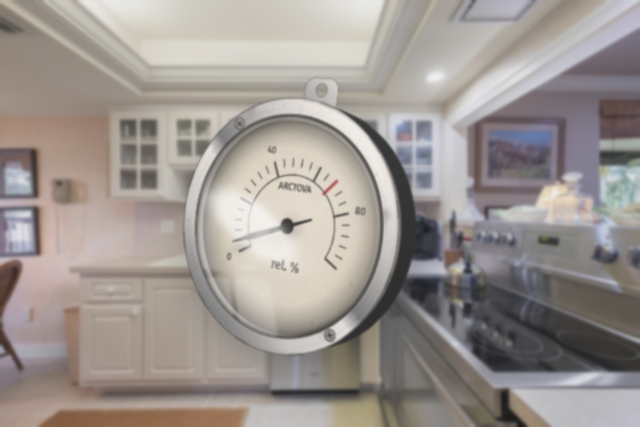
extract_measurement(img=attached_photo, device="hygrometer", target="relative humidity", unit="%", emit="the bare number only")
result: 4
